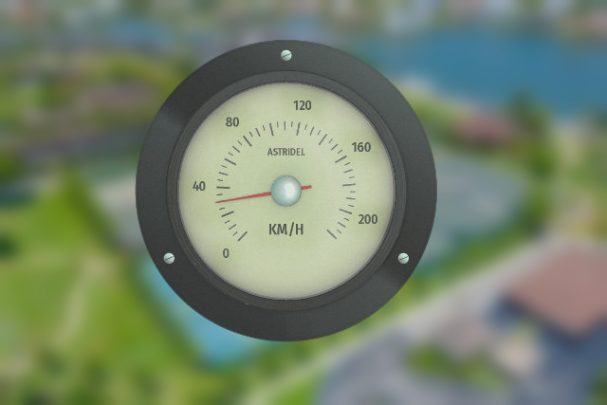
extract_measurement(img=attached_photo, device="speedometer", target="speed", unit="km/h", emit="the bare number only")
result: 30
